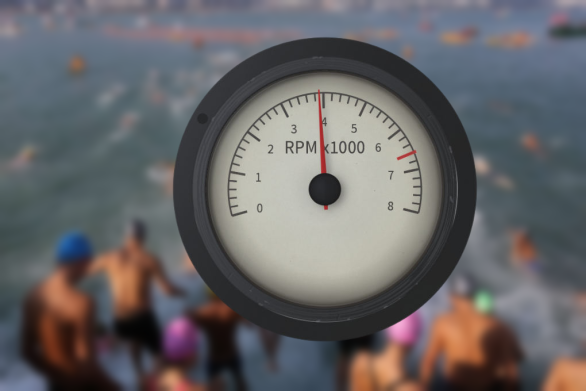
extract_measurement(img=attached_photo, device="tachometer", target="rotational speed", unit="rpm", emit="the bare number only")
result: 3900
